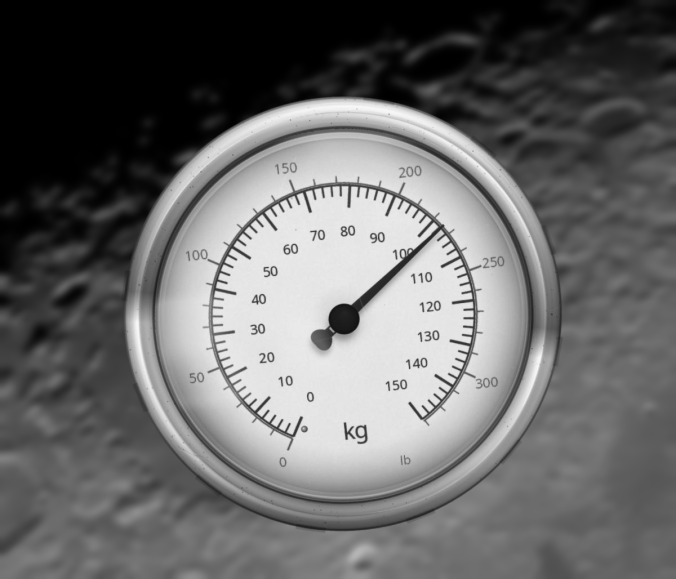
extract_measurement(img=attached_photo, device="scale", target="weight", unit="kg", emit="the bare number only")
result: 102
